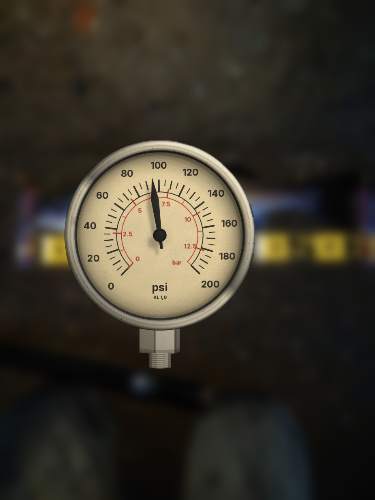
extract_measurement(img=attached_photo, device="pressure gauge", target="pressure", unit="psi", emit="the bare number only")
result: 95
